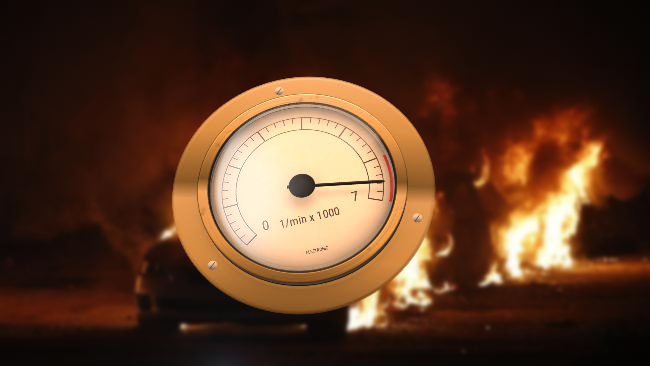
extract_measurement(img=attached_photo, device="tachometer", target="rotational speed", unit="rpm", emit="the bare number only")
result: 6600
